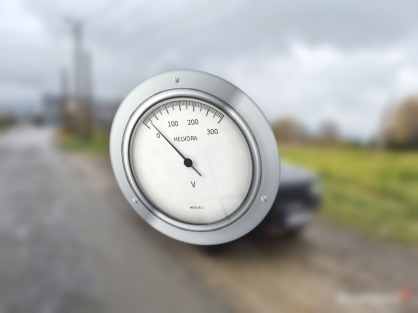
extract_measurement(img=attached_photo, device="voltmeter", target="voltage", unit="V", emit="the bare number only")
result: 25
